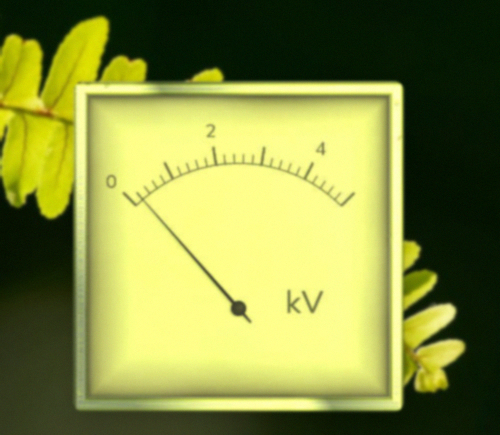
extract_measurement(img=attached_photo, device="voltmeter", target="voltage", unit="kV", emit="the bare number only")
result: 0.2
